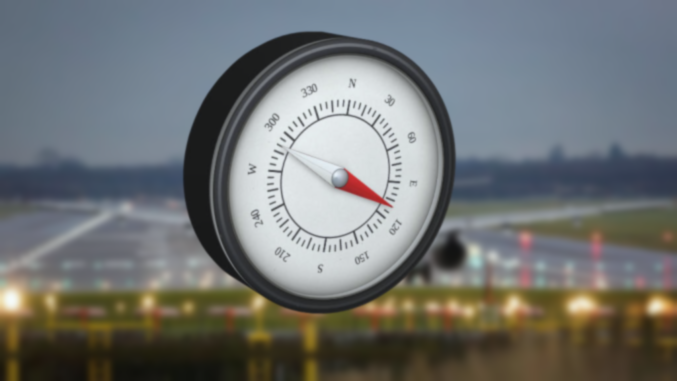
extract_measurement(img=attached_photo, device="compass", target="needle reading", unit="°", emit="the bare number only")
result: 110
